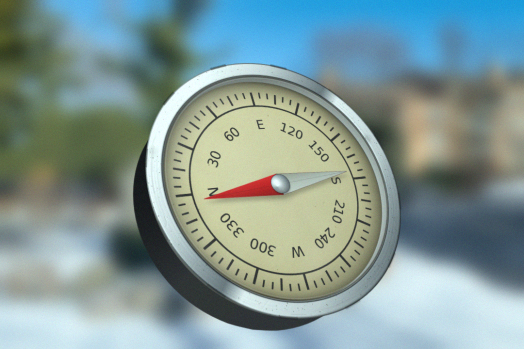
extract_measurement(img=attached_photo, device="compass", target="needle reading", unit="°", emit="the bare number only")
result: 355
